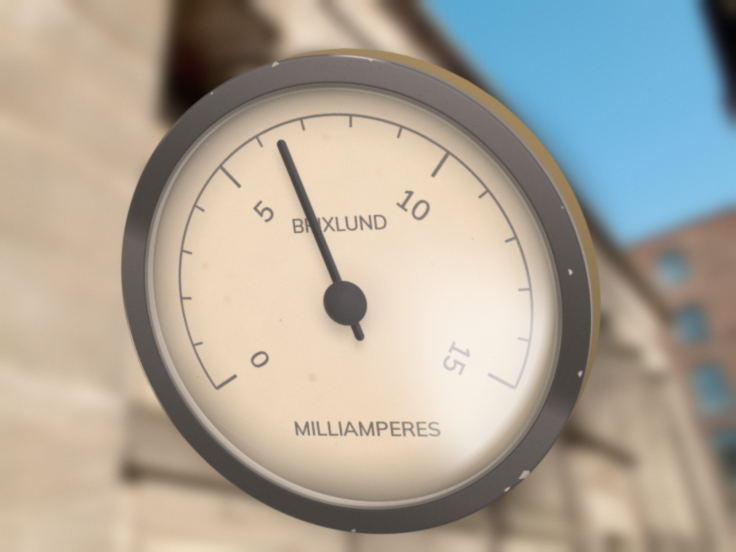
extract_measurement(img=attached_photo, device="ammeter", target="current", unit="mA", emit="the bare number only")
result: 6.5
